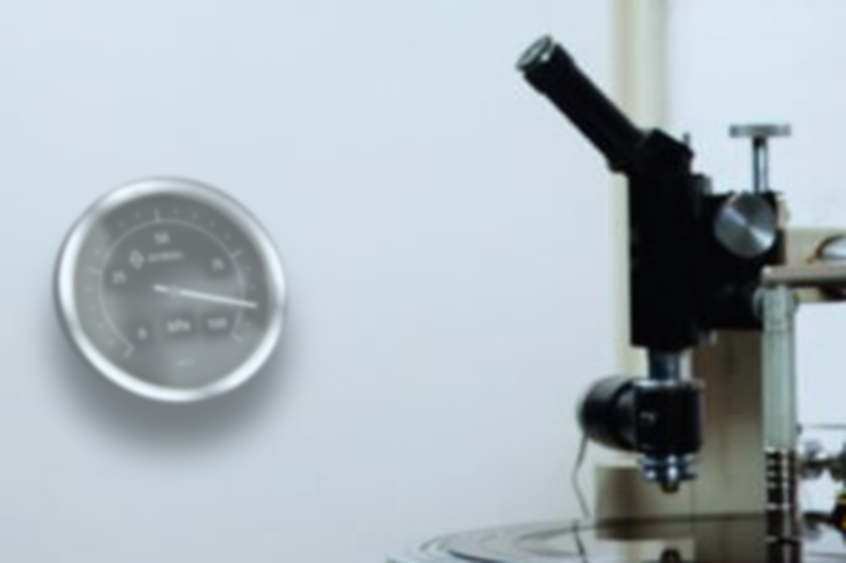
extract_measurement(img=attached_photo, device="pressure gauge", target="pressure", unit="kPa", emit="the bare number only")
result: 90
